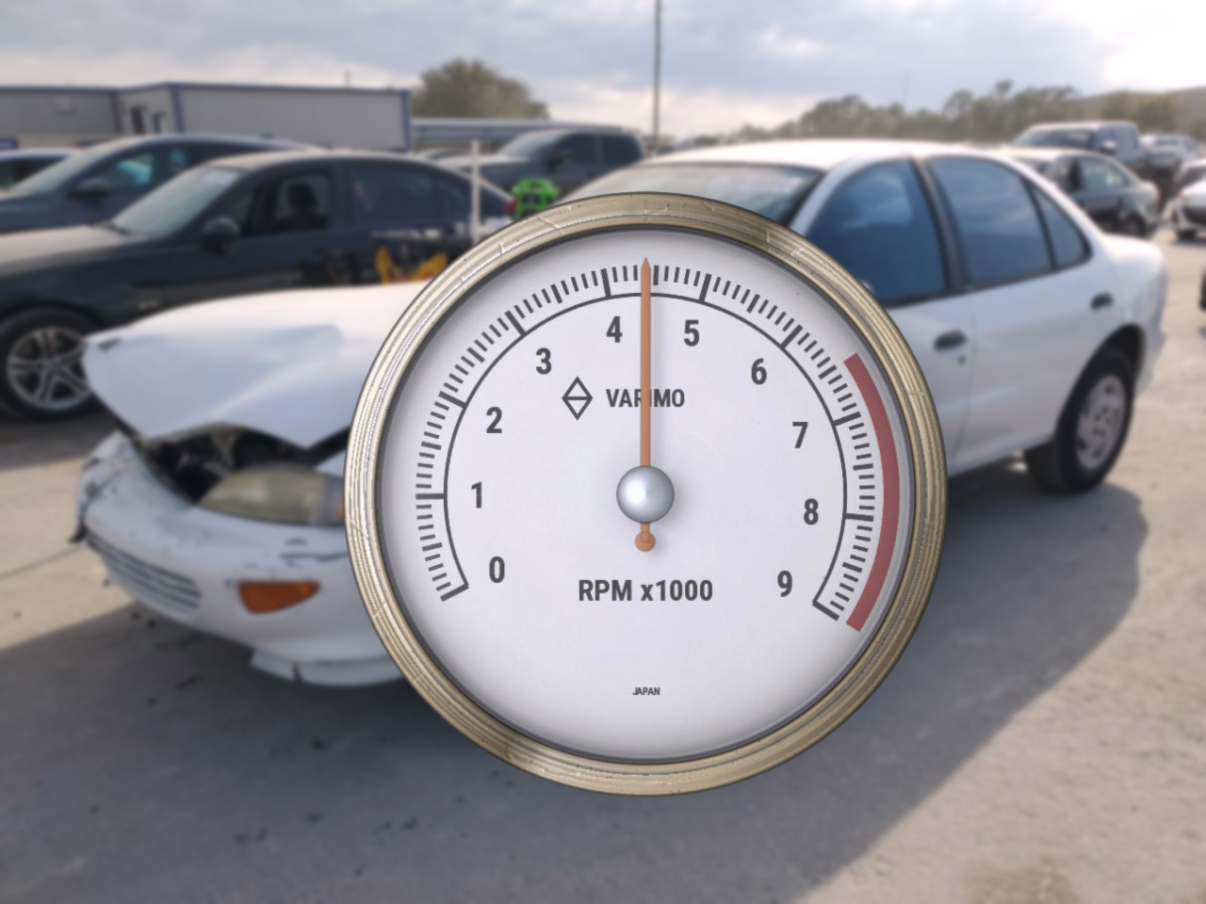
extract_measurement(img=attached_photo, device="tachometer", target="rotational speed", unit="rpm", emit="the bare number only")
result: 4400
